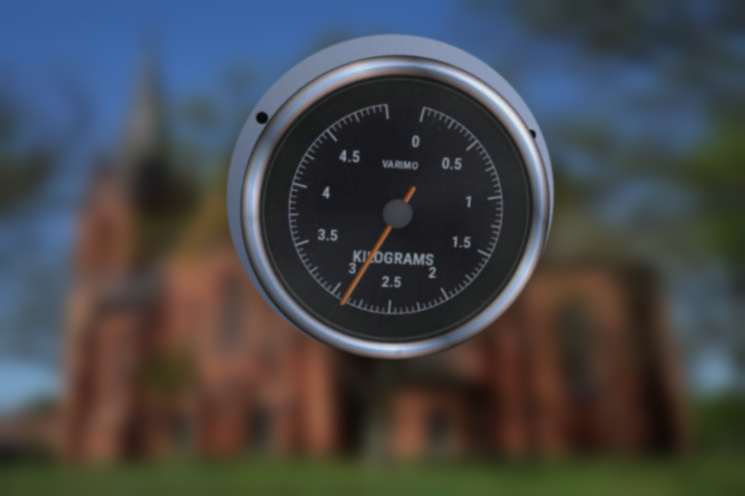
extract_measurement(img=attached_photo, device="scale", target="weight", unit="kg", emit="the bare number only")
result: 2.9
